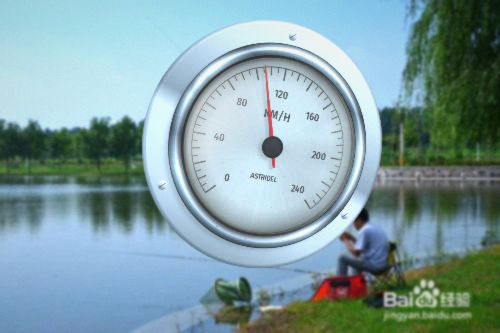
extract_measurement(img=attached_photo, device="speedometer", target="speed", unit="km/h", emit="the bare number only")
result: 105
